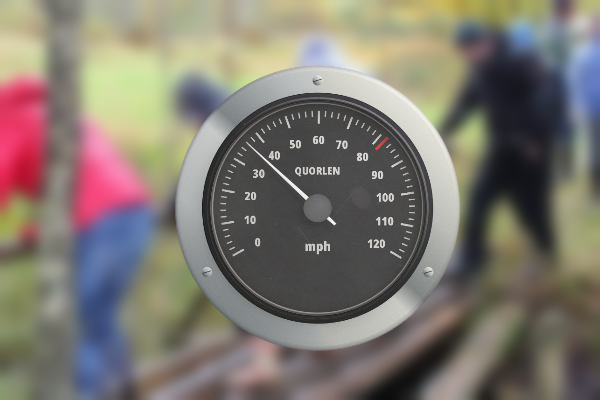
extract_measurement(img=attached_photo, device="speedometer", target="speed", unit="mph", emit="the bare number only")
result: 36
